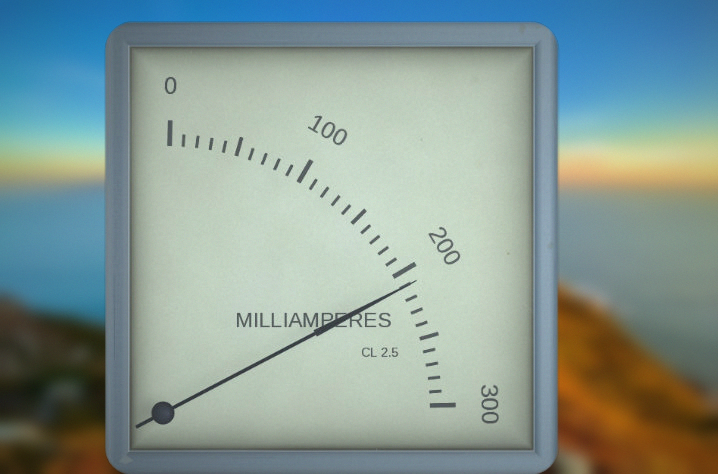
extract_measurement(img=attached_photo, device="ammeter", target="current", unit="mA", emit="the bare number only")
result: 210
